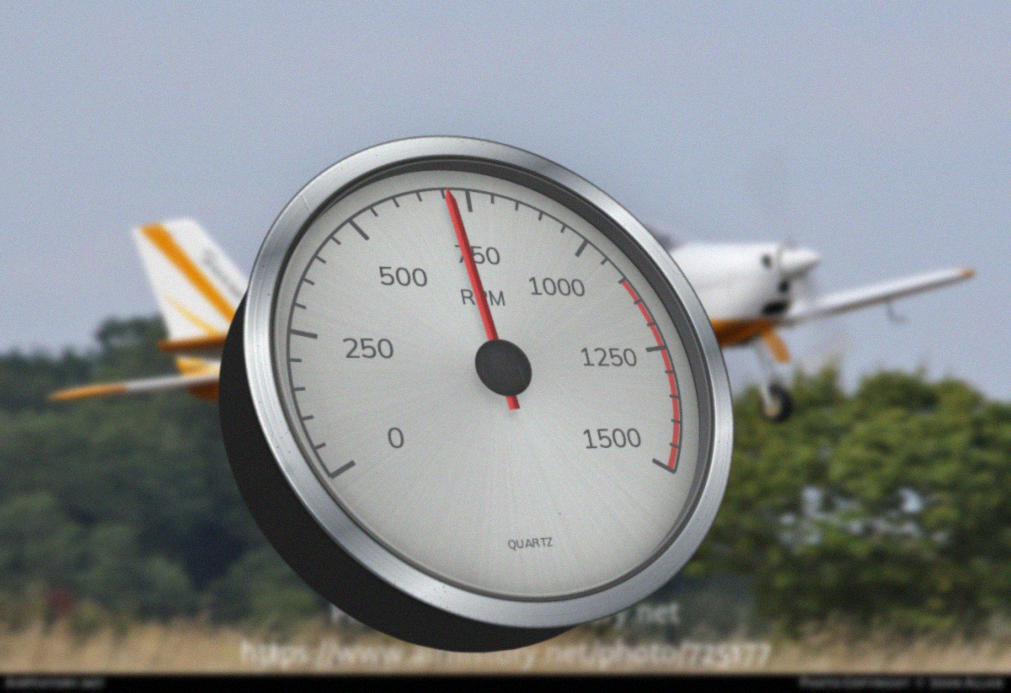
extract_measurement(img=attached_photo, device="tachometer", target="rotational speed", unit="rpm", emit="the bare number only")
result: 700
